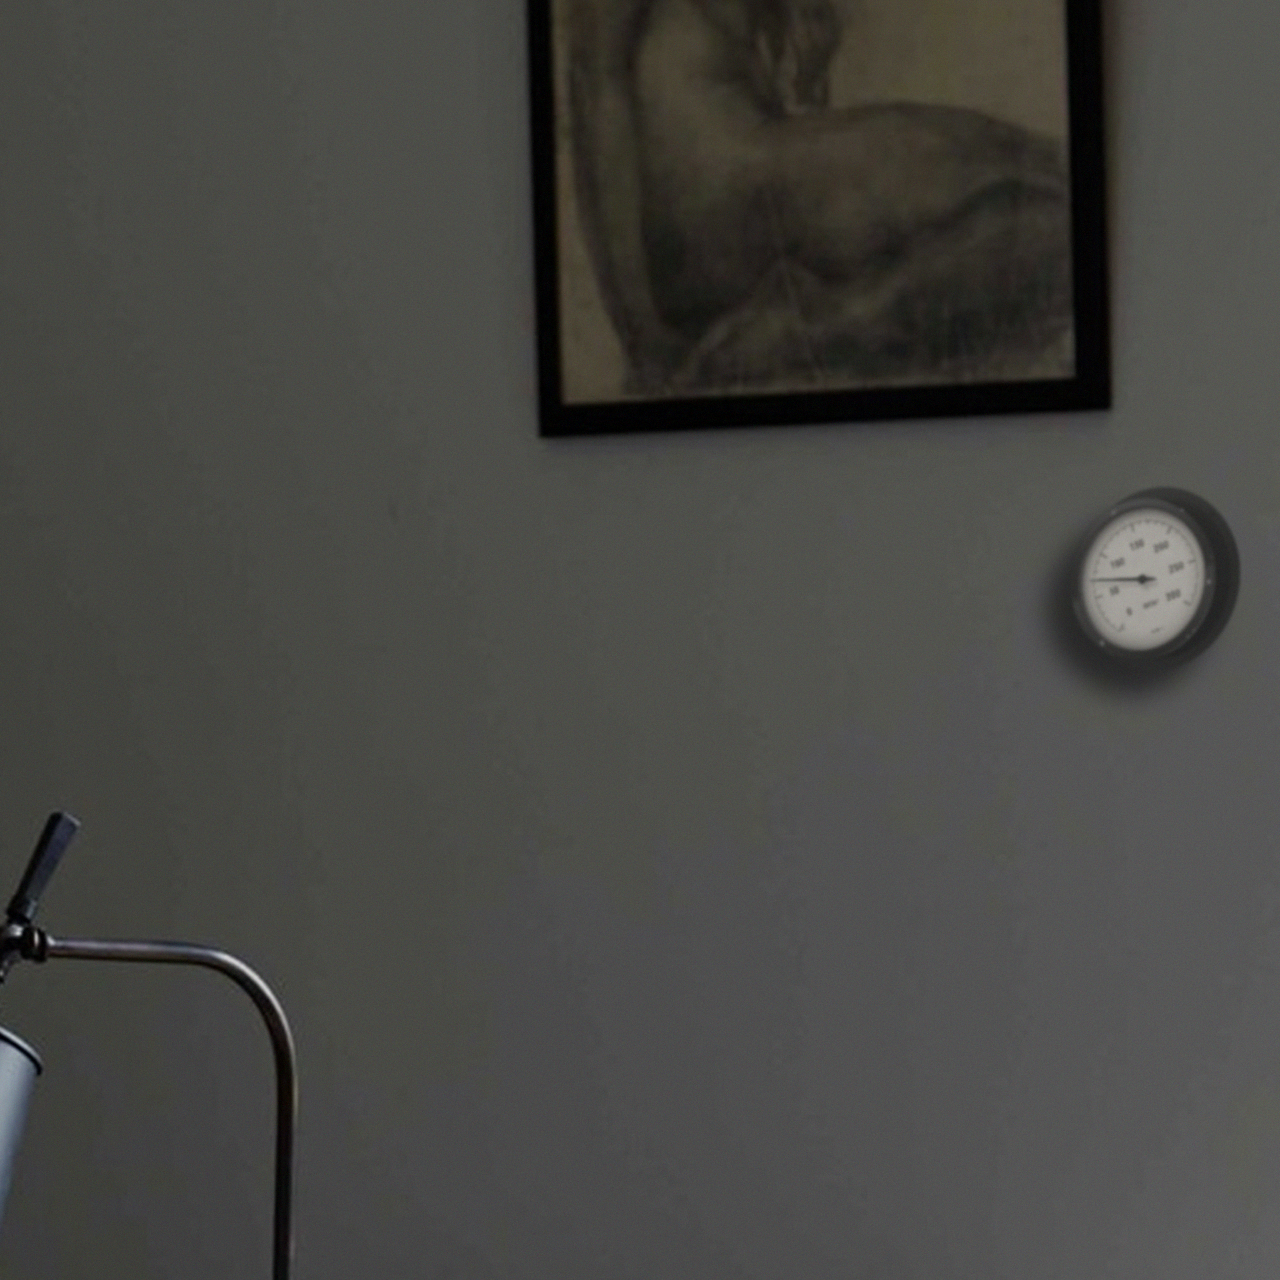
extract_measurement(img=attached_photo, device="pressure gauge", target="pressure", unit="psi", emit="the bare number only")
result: 70
